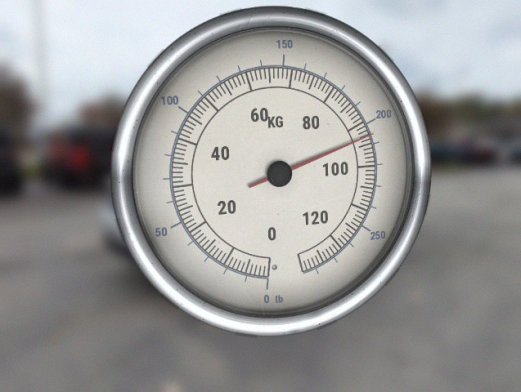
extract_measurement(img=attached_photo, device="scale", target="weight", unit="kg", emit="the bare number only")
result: 93
